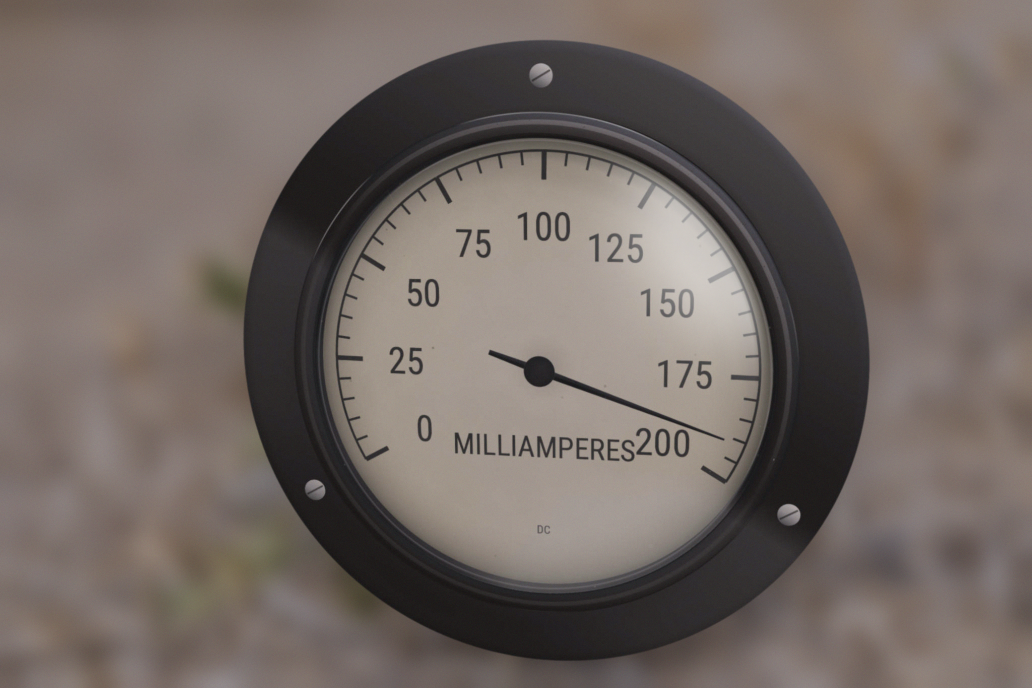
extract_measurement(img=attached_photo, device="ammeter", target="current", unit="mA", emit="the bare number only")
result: 190
